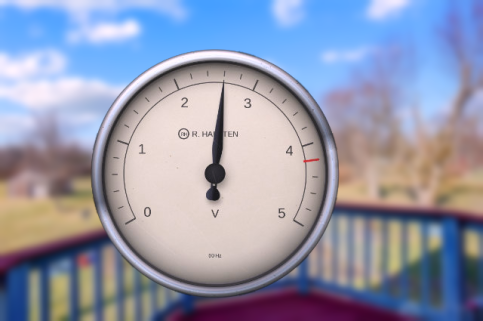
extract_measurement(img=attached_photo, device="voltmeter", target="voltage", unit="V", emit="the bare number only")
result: 2.6
